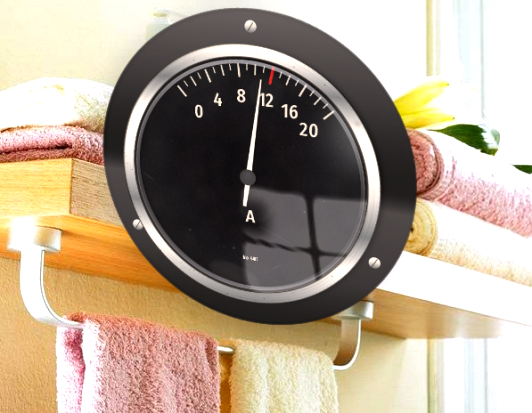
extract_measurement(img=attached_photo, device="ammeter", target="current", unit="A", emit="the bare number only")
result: 11
